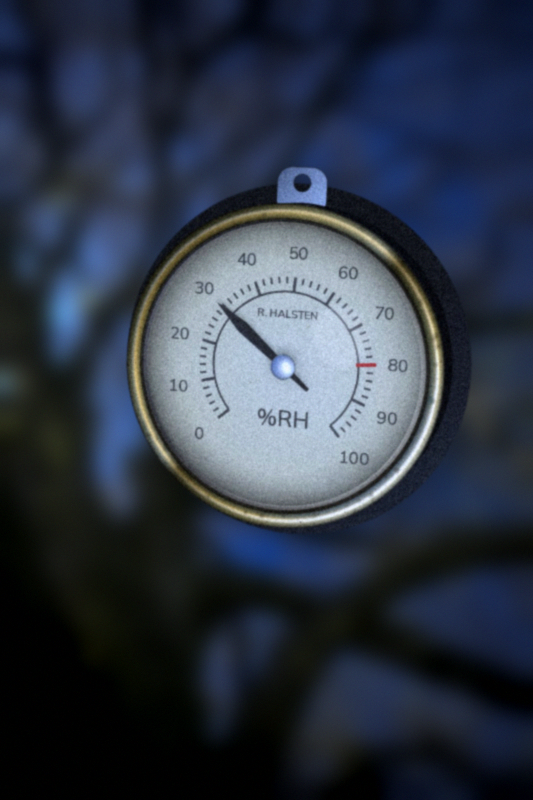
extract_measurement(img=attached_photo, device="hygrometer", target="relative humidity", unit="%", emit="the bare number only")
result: 30
